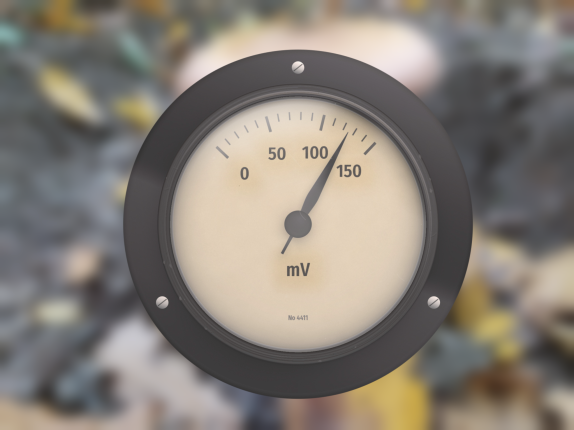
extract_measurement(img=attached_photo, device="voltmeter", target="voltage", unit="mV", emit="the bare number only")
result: 125
